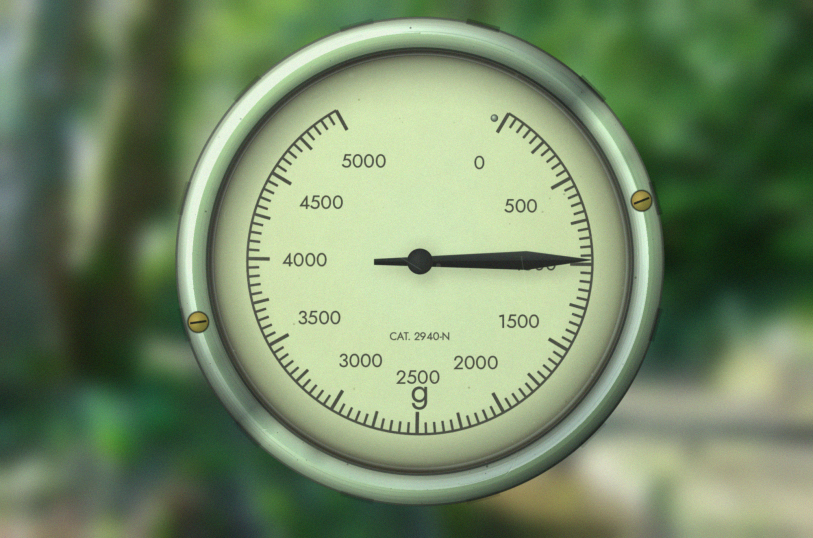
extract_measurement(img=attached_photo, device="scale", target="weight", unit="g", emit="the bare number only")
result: 975
